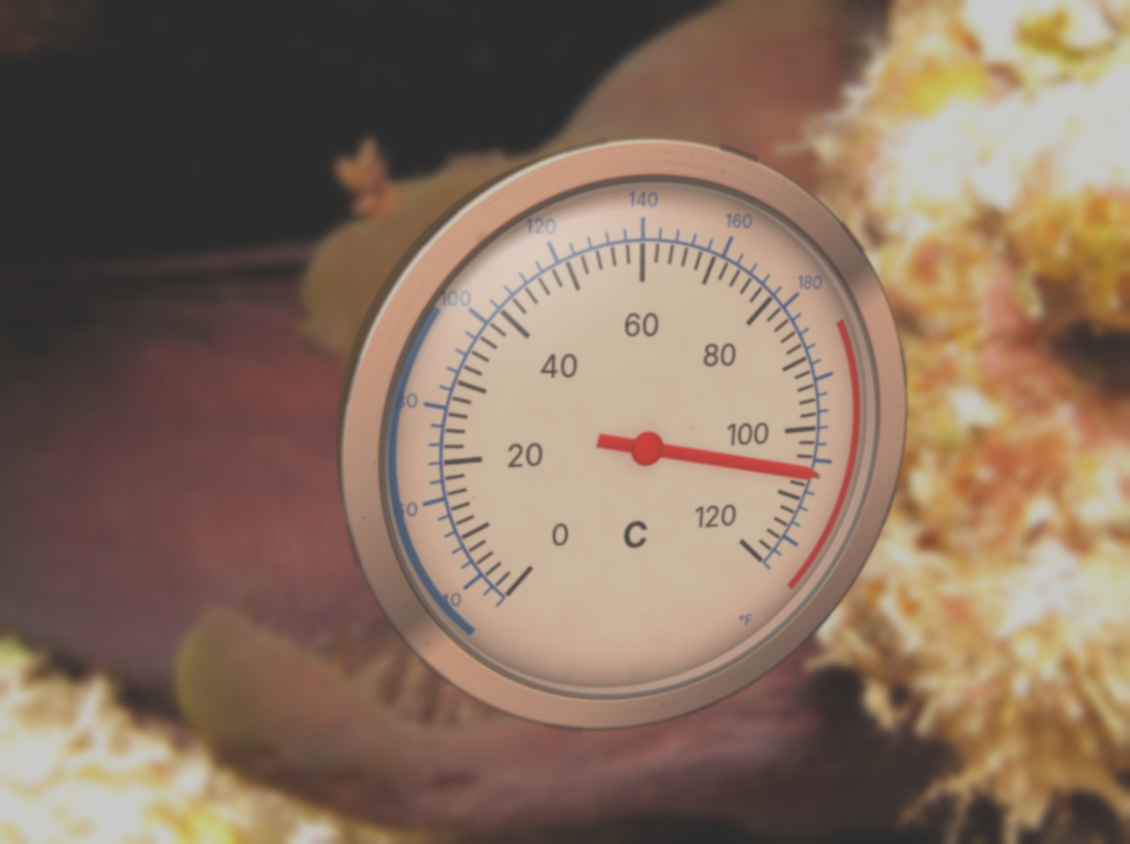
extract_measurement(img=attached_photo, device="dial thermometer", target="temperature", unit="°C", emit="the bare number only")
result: 106
